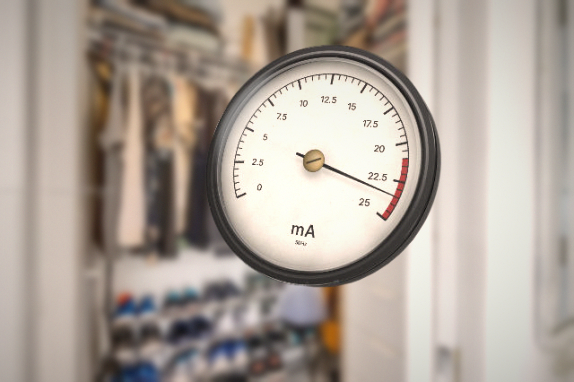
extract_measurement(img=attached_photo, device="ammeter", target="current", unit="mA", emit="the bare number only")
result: 23.5
